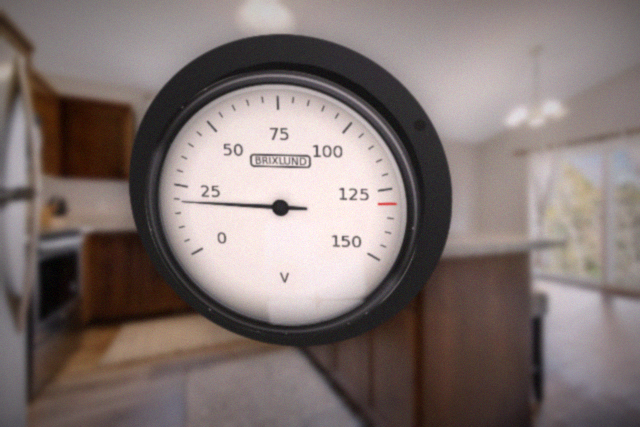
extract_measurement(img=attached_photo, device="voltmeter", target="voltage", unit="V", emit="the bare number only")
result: 20
